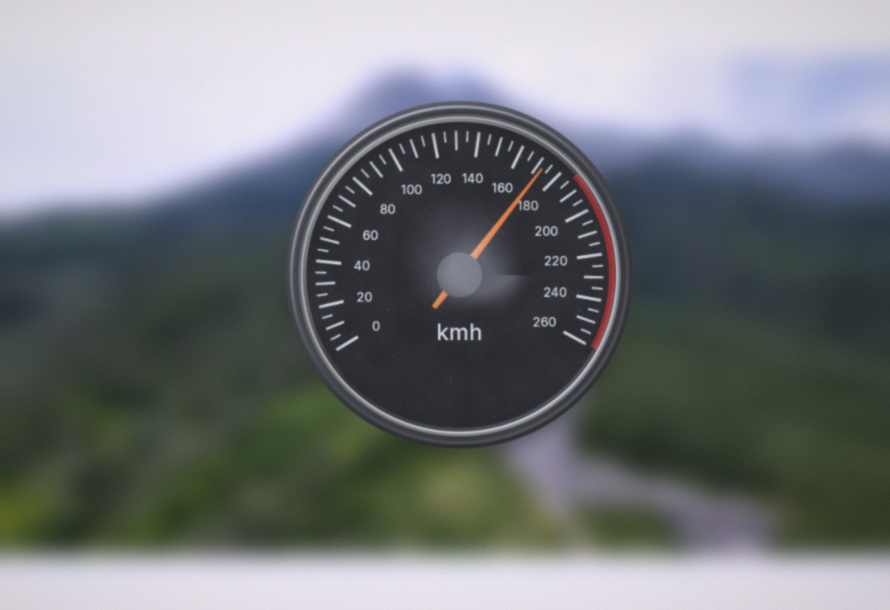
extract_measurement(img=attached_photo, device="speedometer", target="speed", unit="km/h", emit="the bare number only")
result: 172.5
